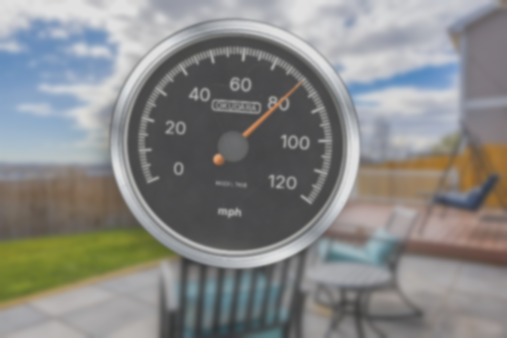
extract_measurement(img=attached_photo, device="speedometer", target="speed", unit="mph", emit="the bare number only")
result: 80
